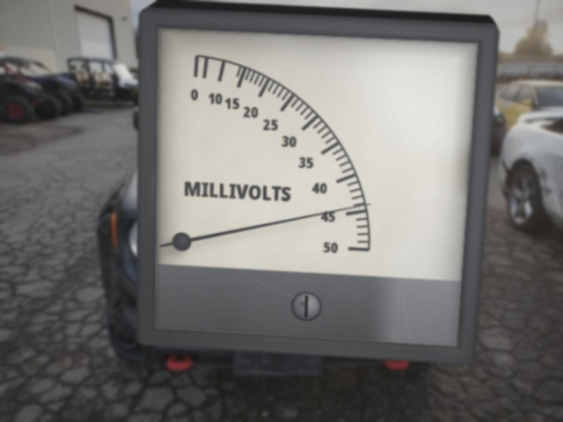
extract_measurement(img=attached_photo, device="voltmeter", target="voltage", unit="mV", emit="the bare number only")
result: 44
